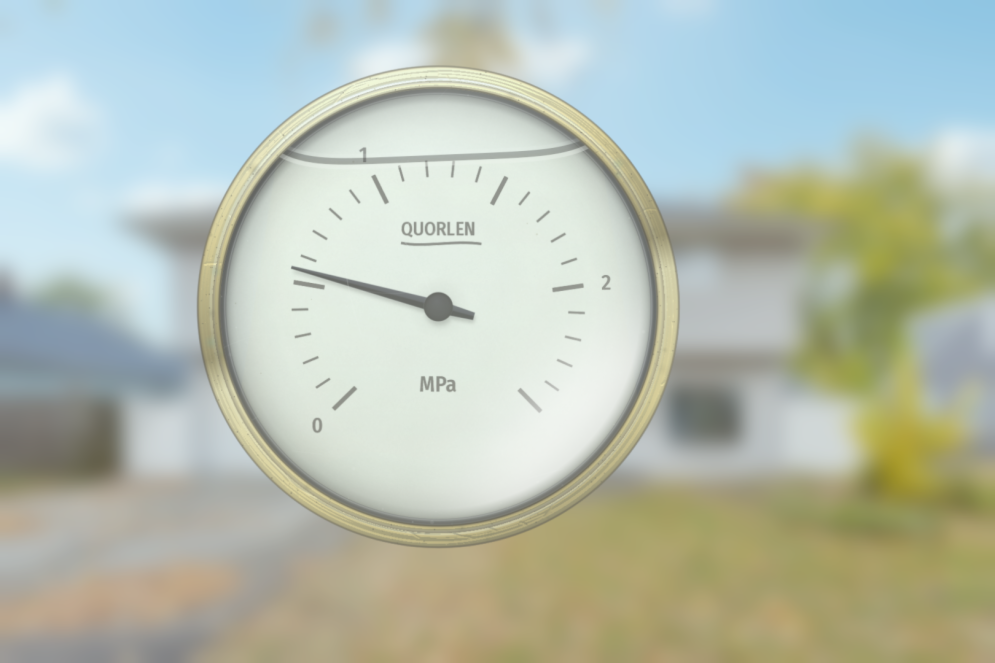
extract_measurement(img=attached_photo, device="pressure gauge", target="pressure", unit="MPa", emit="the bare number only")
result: 0.55
